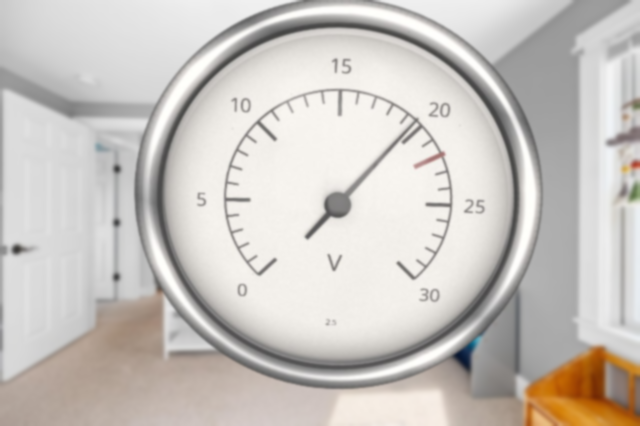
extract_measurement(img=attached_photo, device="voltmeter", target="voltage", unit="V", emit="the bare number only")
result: 19.5
